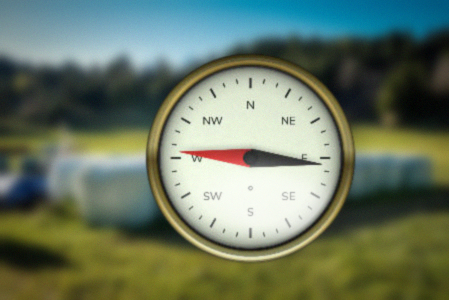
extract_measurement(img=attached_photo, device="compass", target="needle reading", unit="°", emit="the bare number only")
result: 275
